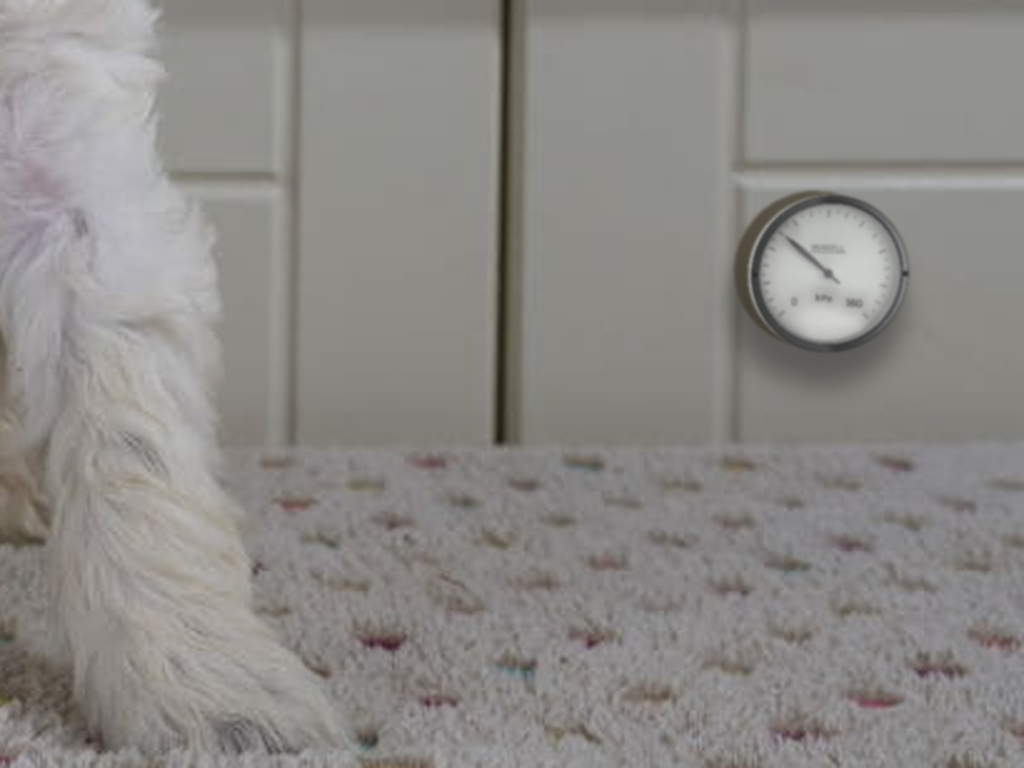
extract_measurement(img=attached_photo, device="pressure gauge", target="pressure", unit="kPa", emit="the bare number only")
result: 50
